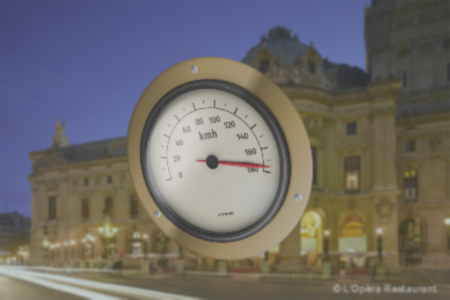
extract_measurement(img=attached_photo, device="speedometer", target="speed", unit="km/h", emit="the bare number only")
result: 175
